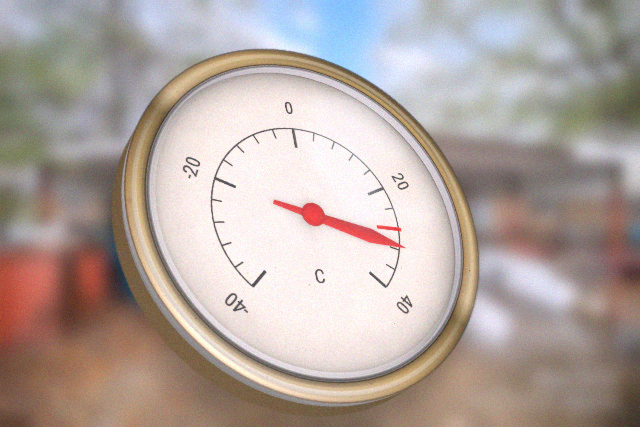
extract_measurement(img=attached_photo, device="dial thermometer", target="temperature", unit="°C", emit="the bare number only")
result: 32
